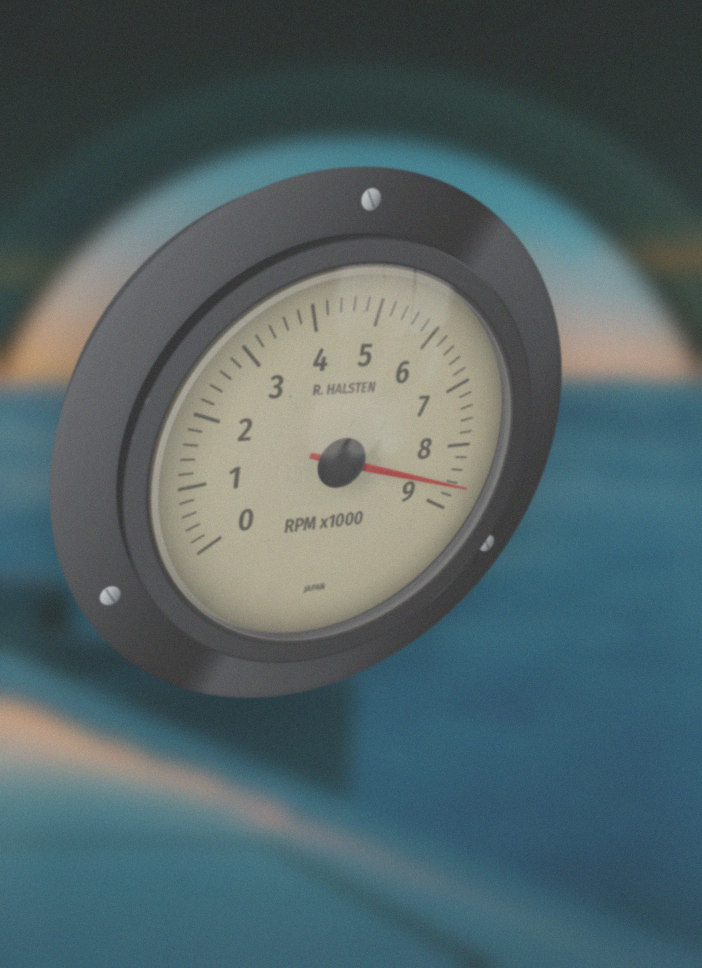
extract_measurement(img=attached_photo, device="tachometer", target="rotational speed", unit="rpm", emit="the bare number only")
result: 8600
